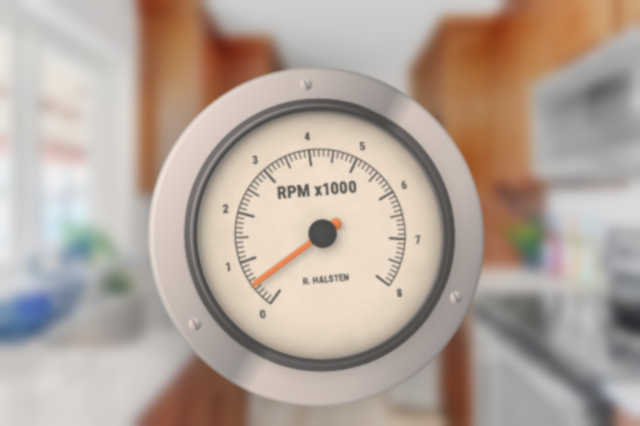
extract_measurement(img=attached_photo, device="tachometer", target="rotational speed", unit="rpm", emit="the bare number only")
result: 500
